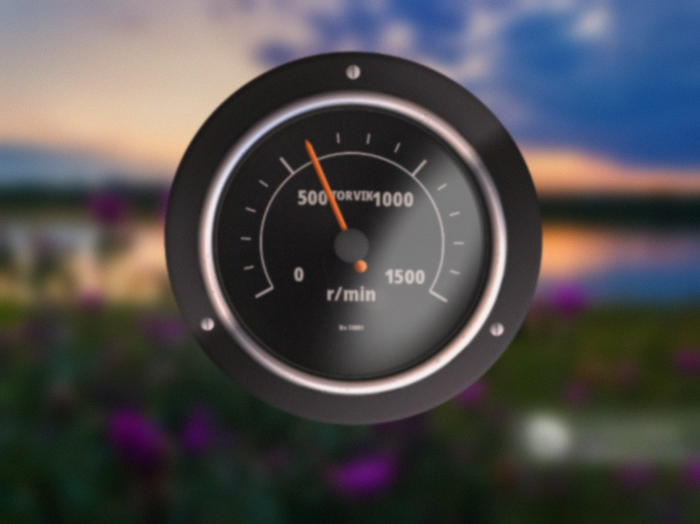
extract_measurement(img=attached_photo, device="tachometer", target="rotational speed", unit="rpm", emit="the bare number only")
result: 600
